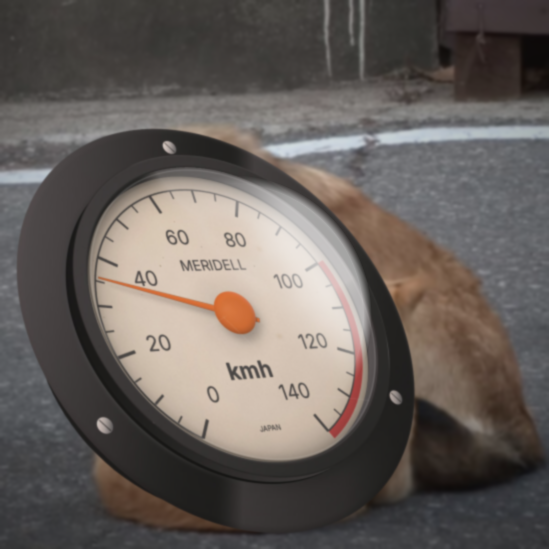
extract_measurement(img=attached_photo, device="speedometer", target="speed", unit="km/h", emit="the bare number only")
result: 35
